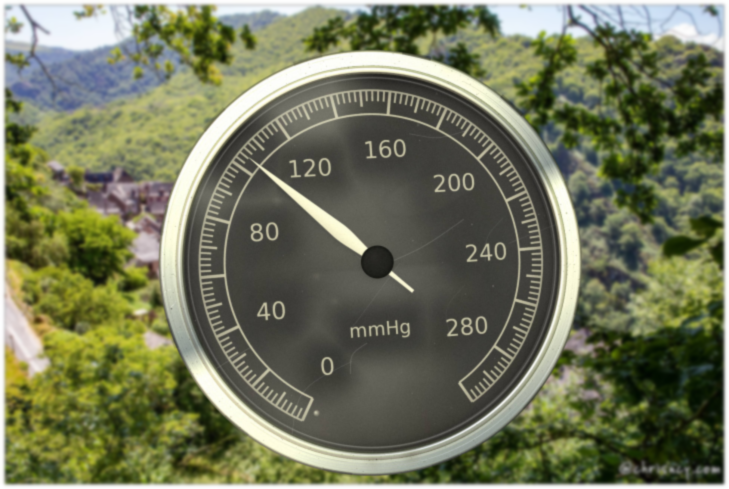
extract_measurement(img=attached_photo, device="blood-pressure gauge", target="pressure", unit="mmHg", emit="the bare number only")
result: 104
